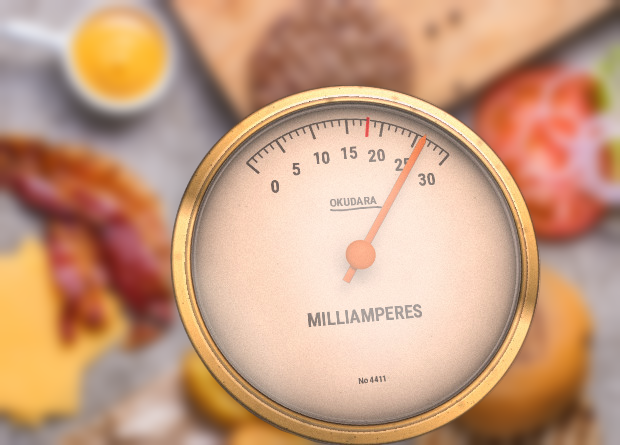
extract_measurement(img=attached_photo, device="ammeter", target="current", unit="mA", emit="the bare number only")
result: 26
